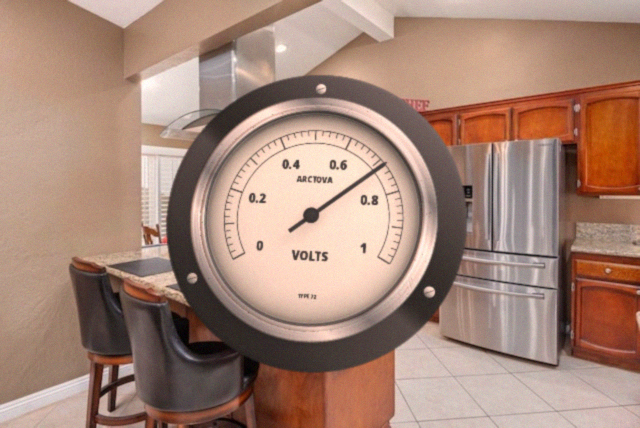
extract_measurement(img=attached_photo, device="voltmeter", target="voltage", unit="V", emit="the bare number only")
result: 0.72
